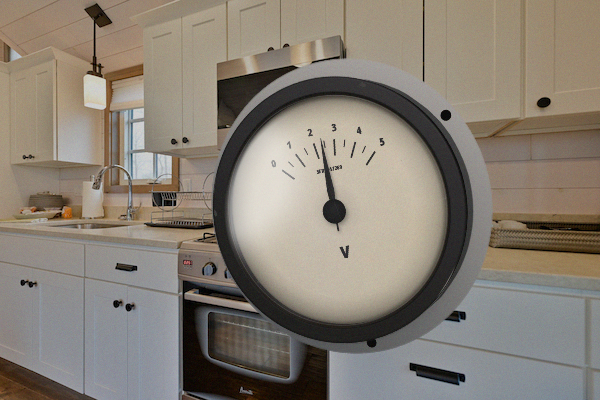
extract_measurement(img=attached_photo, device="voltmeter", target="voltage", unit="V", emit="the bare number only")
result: 2.5
